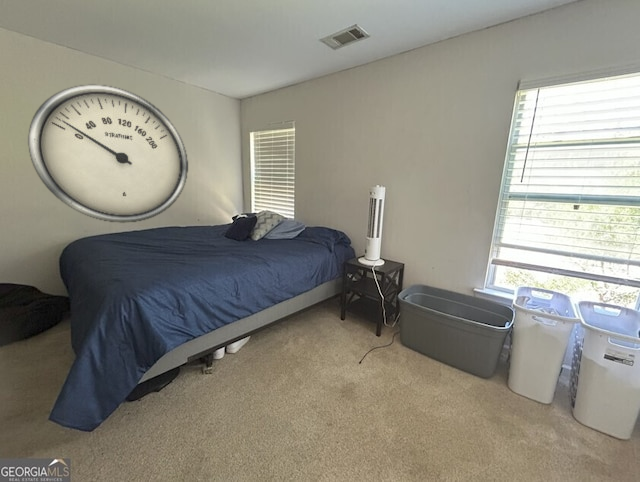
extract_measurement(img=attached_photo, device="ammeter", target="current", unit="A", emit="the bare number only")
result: 10
